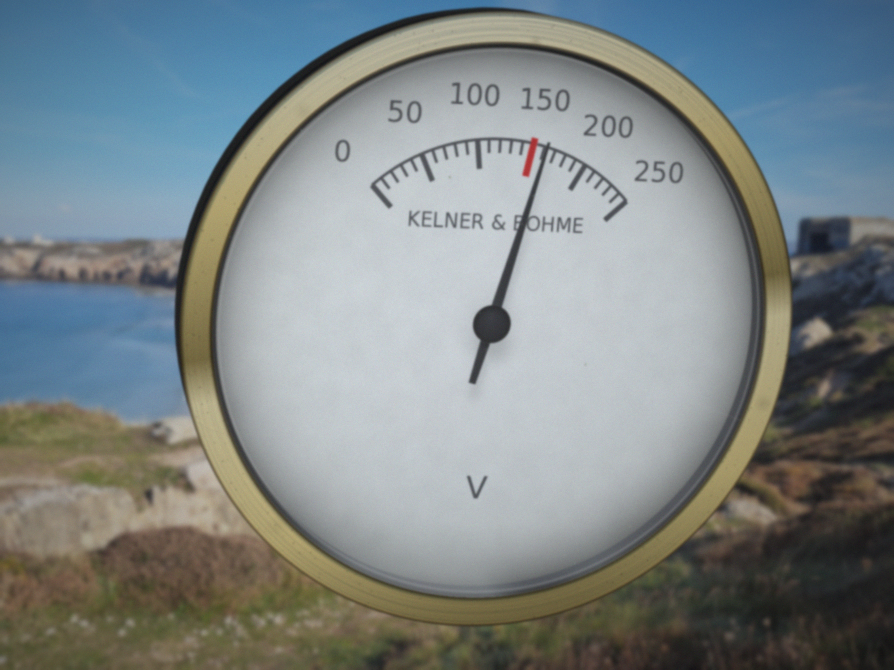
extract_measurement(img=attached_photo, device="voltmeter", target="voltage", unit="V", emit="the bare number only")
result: 160
